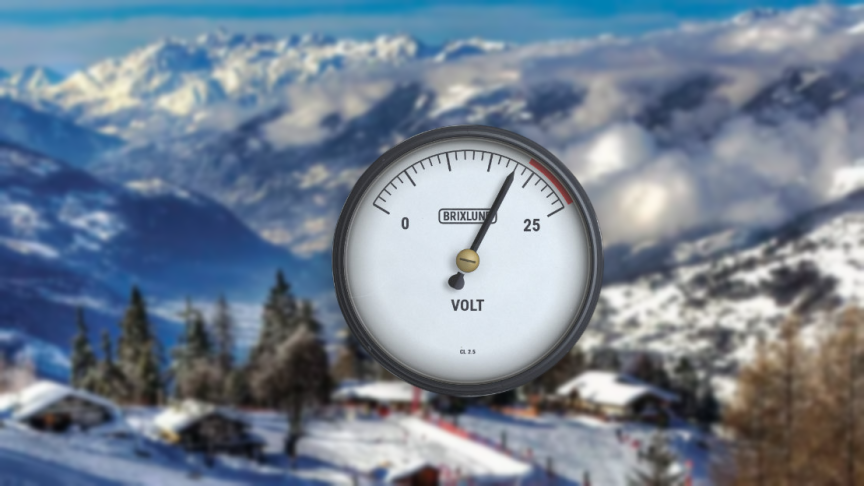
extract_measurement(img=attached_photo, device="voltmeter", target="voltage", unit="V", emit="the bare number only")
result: 18
